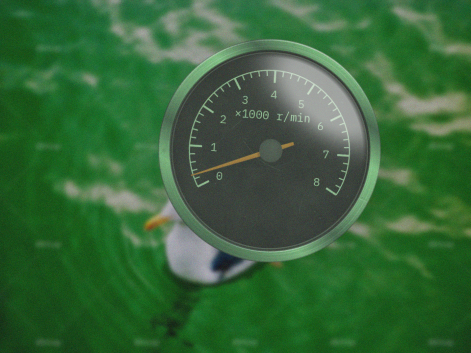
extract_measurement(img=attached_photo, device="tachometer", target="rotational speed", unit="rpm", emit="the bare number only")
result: 300
